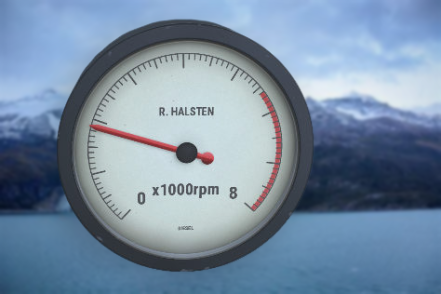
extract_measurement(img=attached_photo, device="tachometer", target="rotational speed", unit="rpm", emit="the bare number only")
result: 1900
